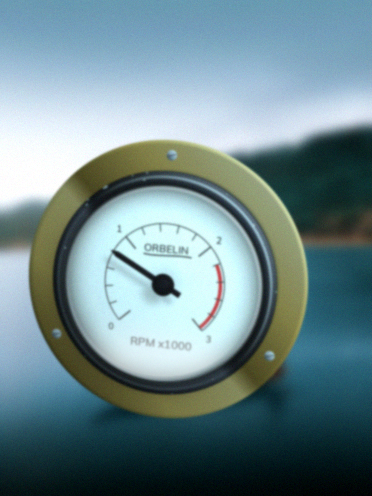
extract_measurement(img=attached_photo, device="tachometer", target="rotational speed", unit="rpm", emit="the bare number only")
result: 800
